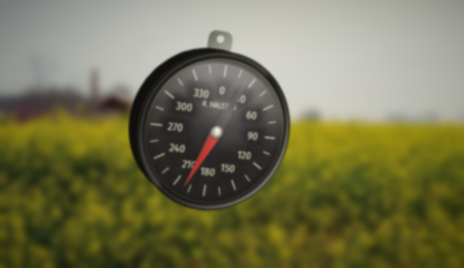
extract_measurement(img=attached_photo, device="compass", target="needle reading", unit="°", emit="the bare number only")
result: 202.5
